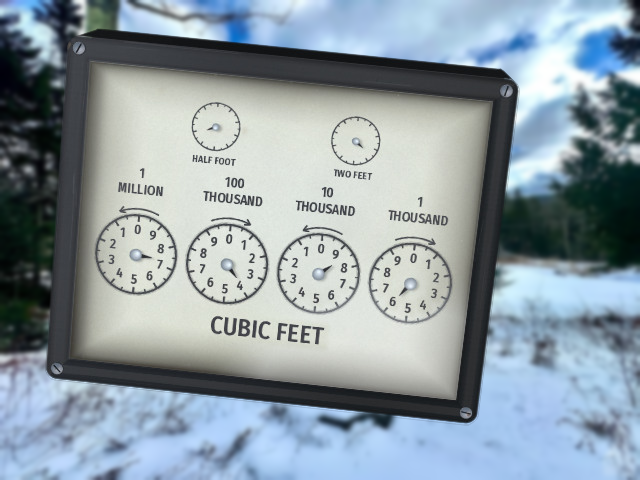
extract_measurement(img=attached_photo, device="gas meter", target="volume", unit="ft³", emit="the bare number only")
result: 738600
